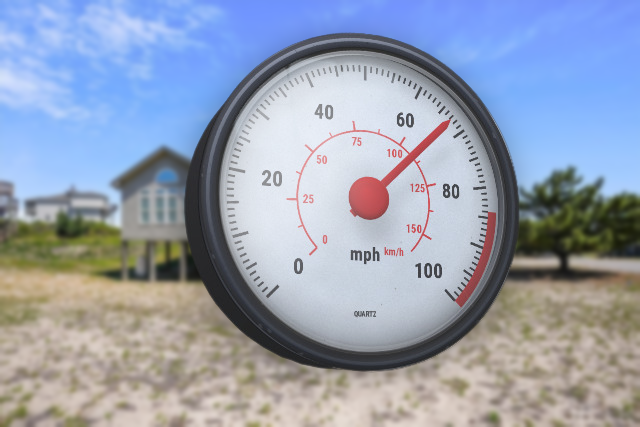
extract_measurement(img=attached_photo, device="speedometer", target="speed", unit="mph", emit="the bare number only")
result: 67
